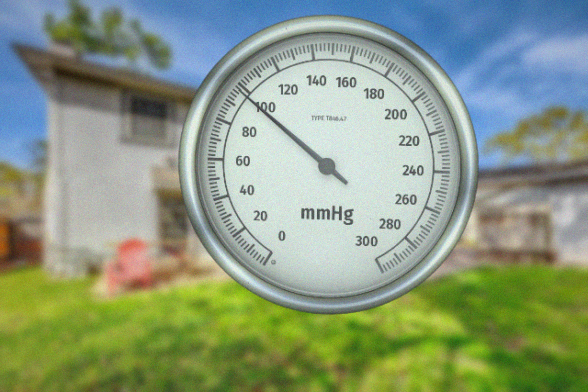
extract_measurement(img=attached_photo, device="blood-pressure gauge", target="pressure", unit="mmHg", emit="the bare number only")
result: 98
